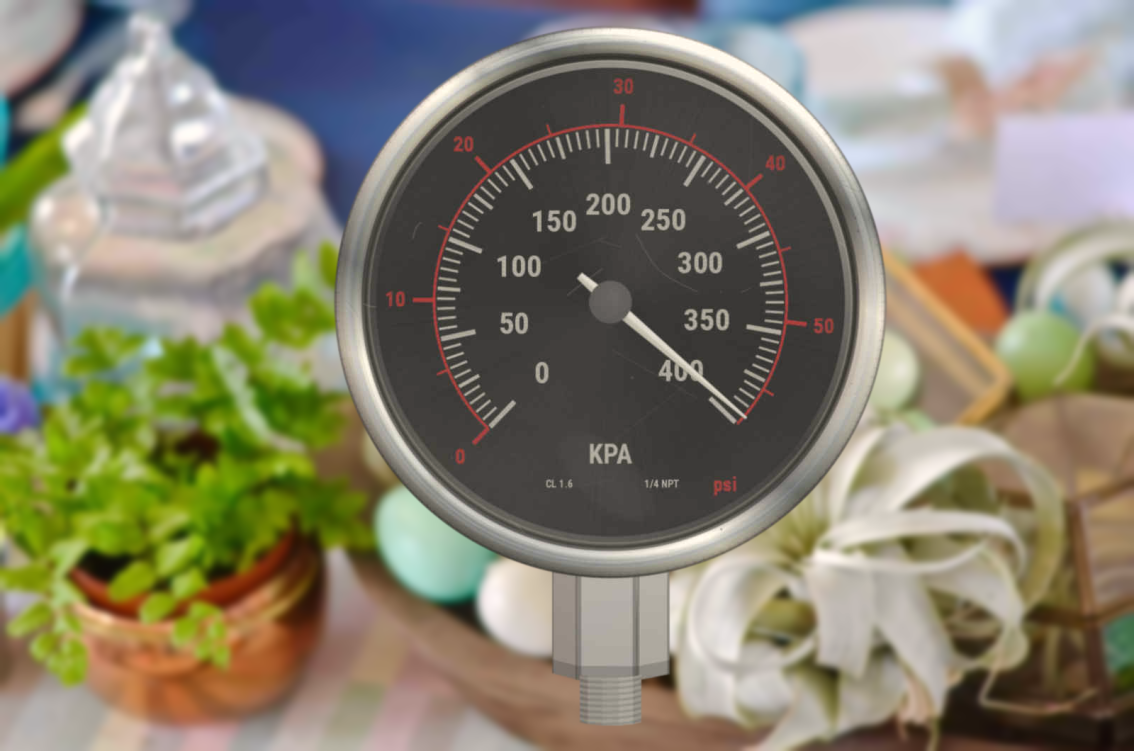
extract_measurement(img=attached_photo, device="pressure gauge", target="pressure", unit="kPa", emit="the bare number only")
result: 395
